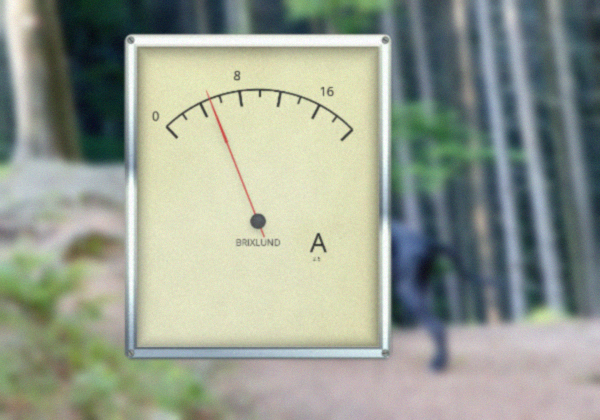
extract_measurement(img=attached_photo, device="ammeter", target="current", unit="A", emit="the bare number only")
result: 5
